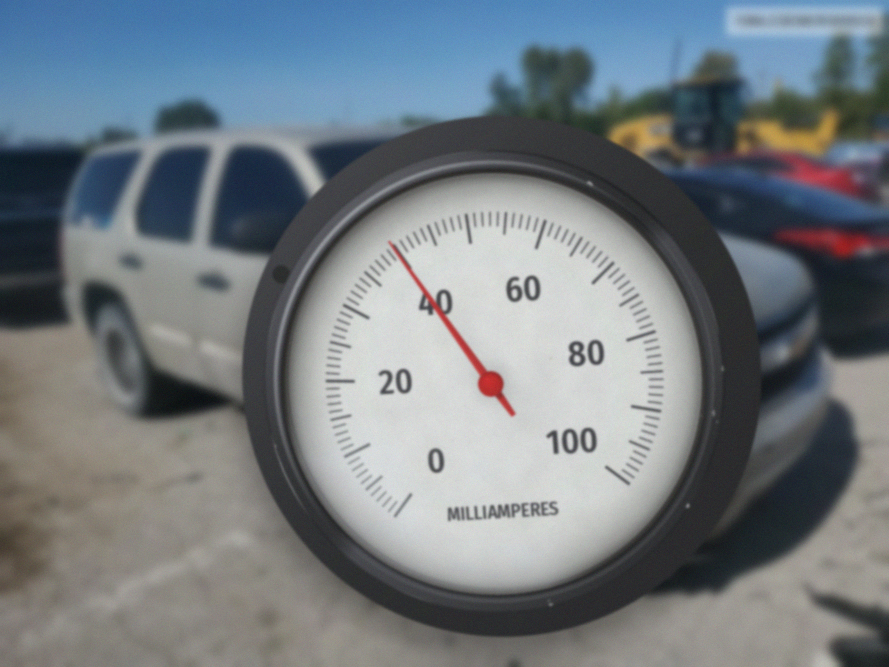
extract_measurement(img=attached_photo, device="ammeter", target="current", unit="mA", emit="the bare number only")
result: 40
